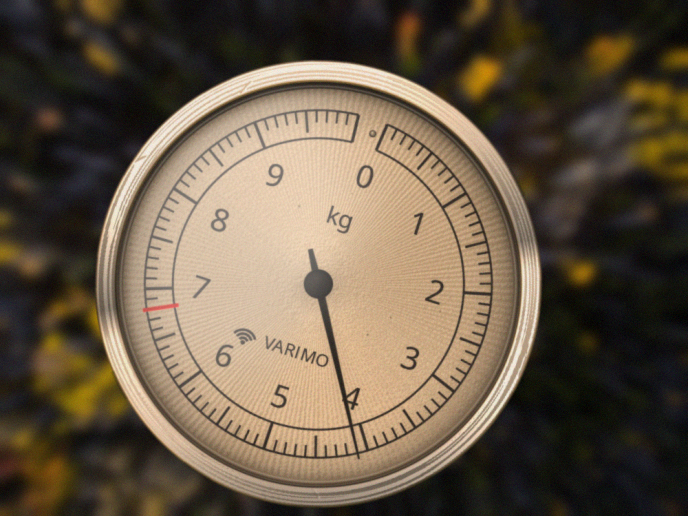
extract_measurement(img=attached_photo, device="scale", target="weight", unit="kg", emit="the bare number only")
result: 4.1
